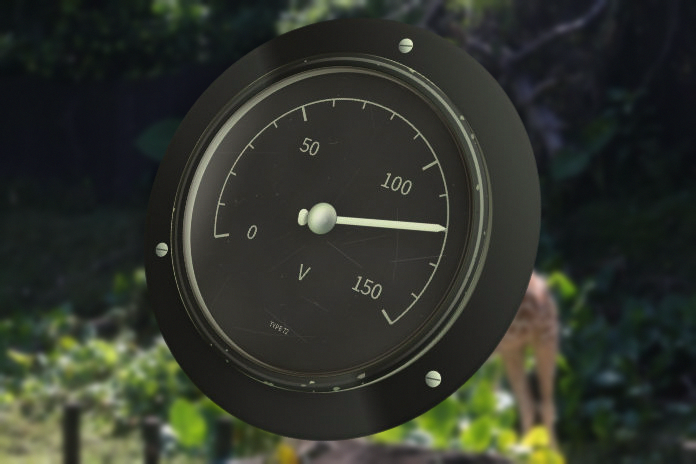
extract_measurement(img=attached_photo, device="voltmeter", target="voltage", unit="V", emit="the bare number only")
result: 120
